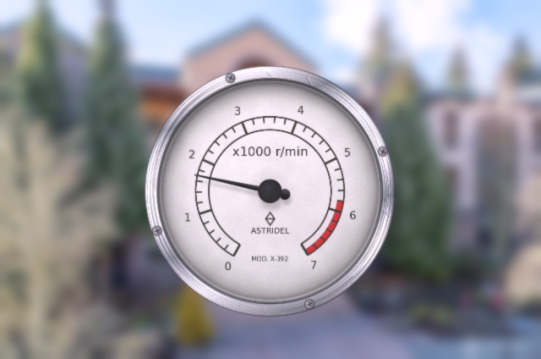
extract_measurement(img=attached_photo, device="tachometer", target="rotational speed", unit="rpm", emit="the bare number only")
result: 1700
